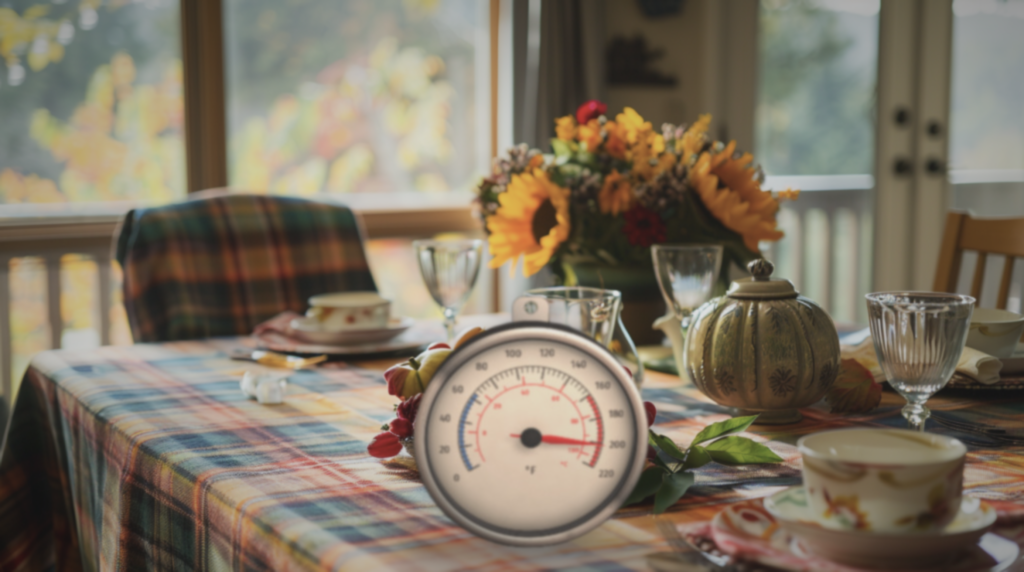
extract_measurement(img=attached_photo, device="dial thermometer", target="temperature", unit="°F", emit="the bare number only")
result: 200
